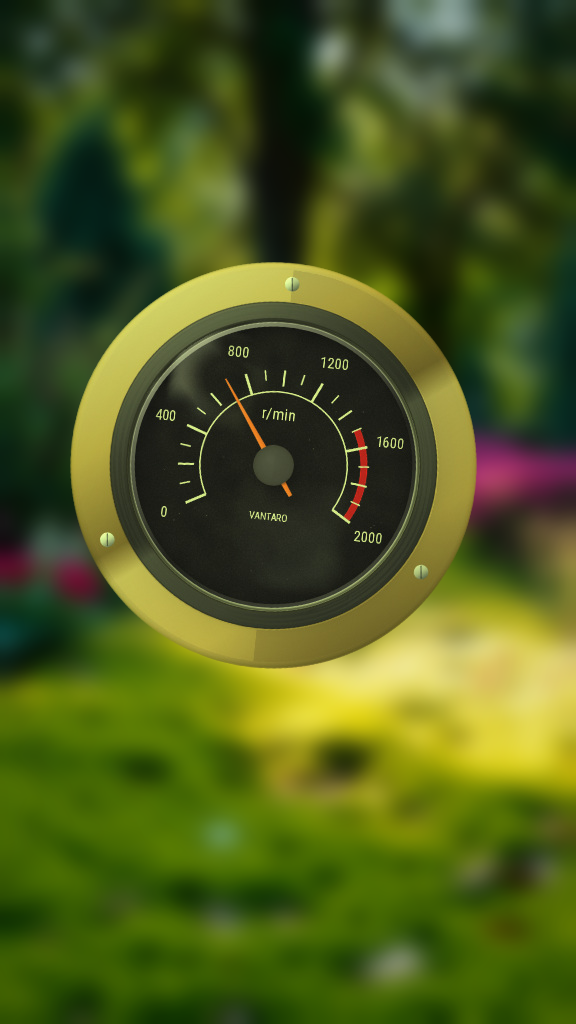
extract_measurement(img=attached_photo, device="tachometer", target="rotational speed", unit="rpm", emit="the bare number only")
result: 700
